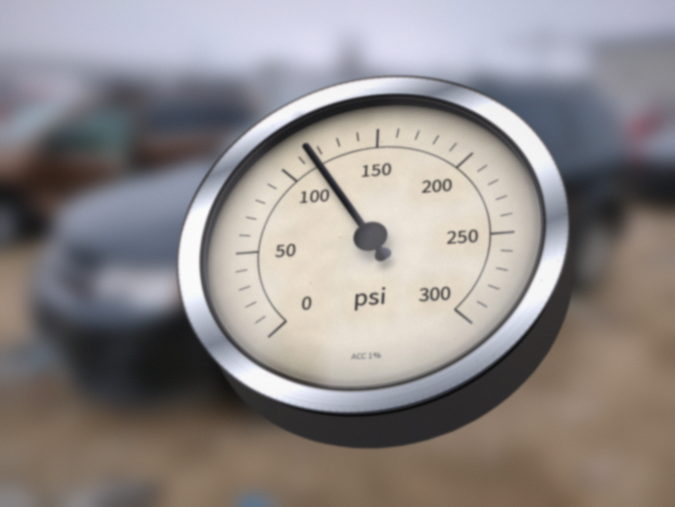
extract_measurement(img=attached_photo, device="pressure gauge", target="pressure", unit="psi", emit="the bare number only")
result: 115
